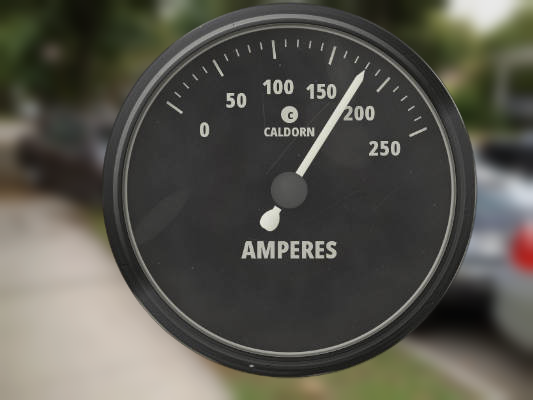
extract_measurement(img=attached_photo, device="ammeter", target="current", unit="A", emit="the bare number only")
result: 180
